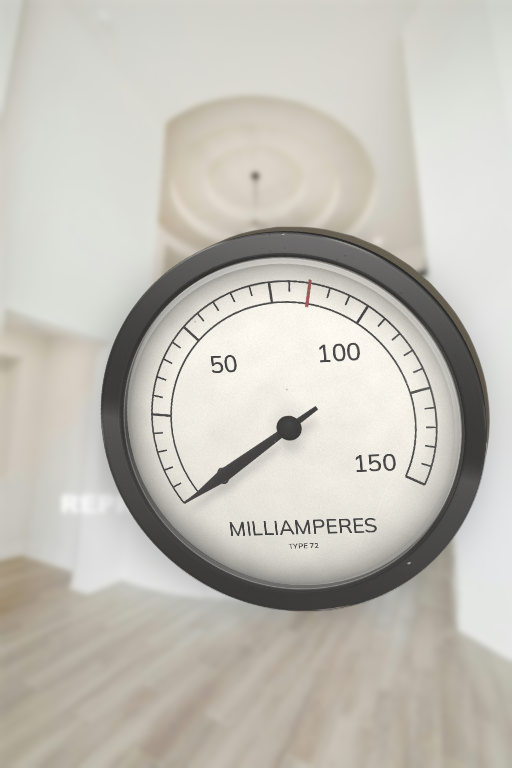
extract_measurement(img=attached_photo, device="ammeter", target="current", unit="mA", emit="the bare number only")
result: 0
